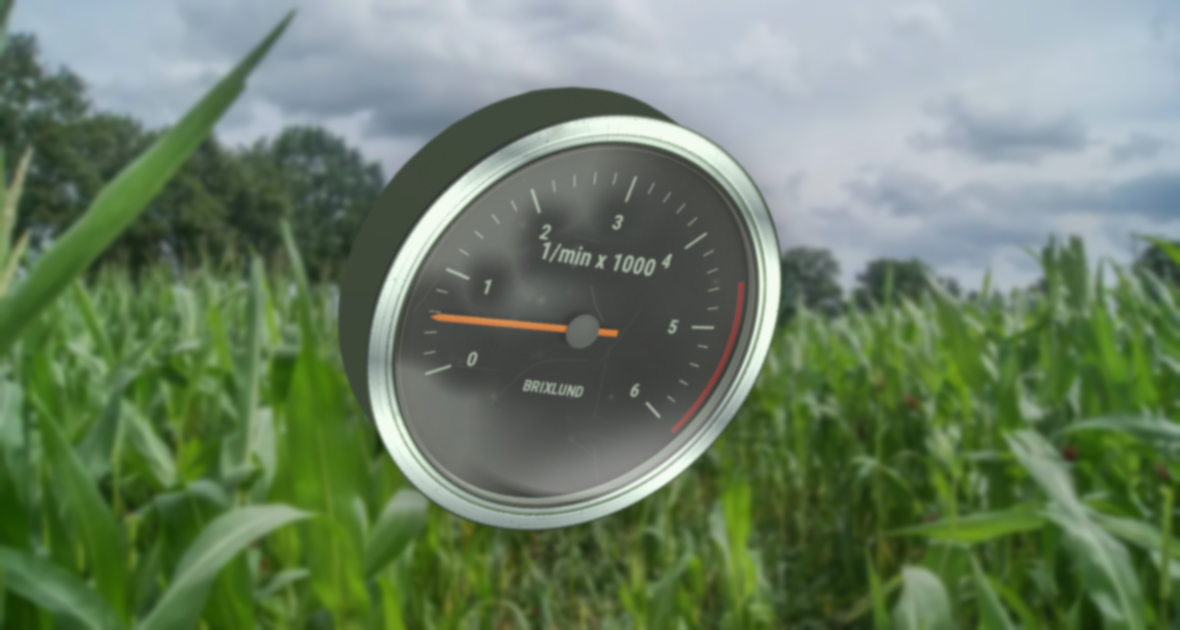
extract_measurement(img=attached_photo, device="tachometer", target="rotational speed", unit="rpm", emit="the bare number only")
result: 600
